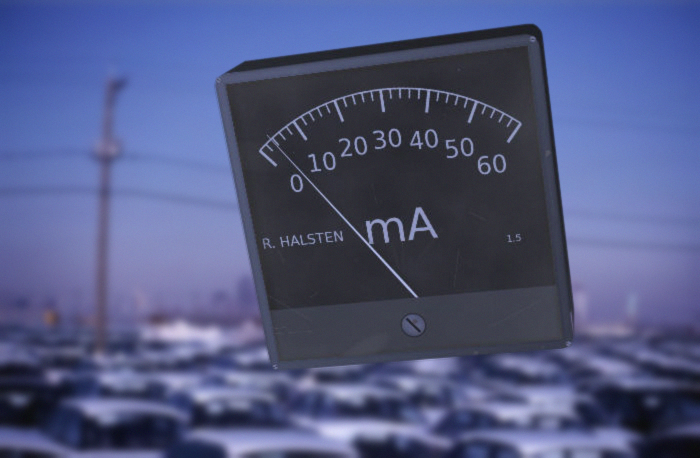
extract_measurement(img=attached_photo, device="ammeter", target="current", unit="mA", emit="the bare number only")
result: 4
